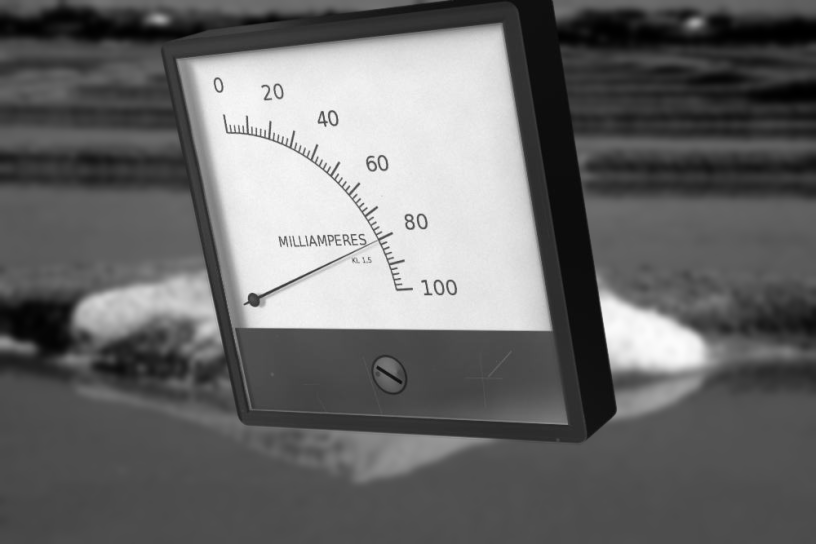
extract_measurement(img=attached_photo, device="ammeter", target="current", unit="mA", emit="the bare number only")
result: 80
